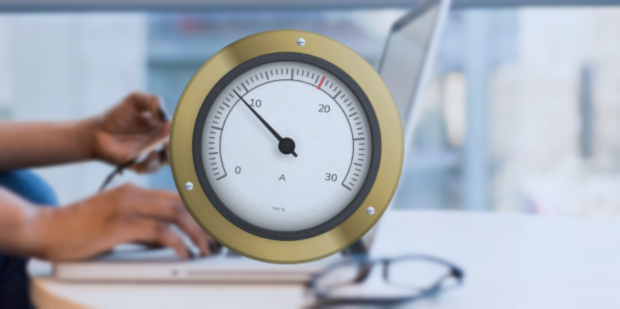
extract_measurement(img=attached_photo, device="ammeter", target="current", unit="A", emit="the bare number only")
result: 9
